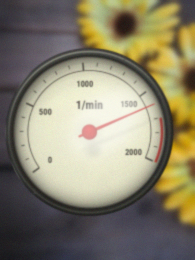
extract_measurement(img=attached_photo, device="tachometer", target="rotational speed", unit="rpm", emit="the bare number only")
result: 1600
